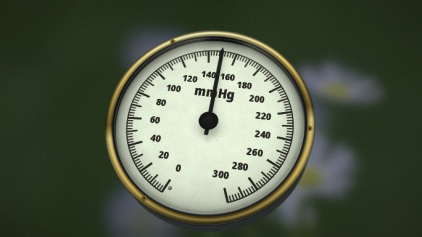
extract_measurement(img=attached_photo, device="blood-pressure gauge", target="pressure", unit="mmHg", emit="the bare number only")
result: 150
